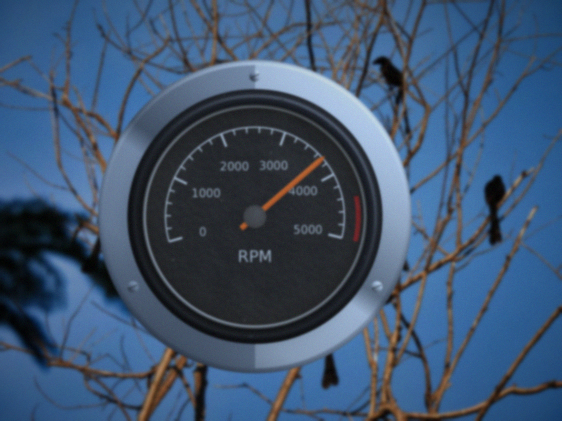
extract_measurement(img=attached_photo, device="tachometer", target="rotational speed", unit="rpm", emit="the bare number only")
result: 3700
